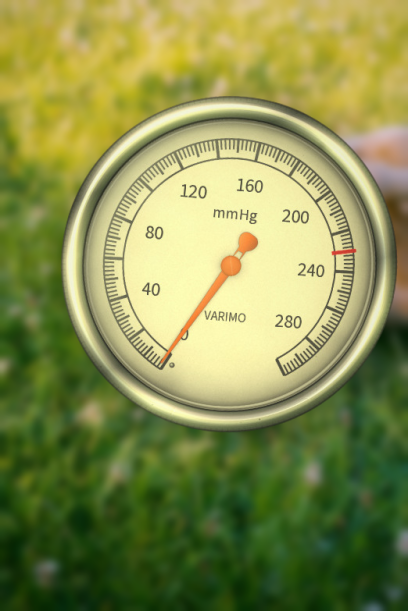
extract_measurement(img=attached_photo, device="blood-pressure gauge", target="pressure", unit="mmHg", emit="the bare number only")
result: 2
